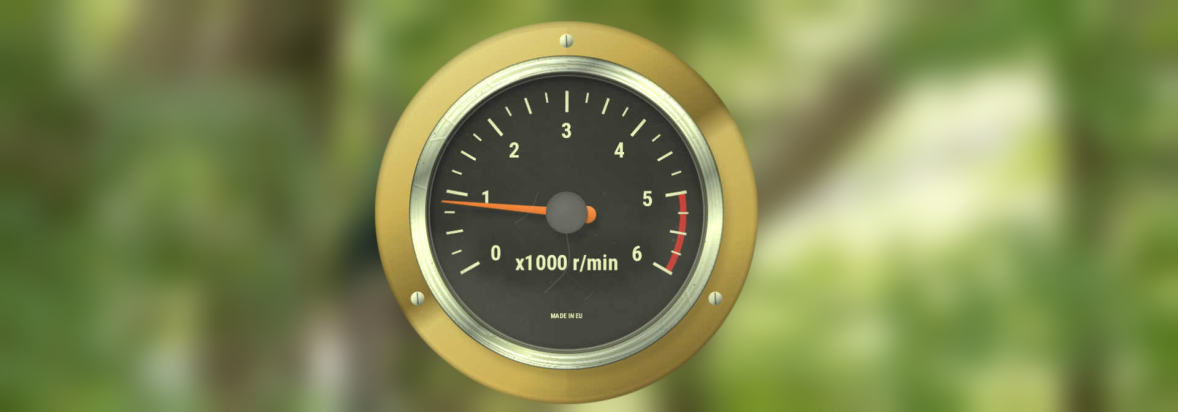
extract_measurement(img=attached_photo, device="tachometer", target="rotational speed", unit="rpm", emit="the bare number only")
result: 875
